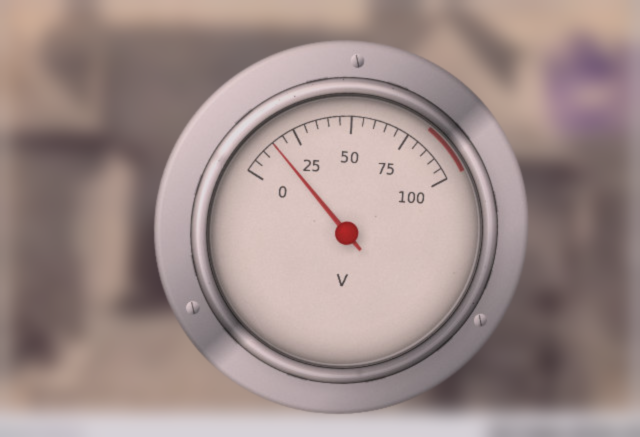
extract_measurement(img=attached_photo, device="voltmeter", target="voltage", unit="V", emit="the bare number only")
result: 15
